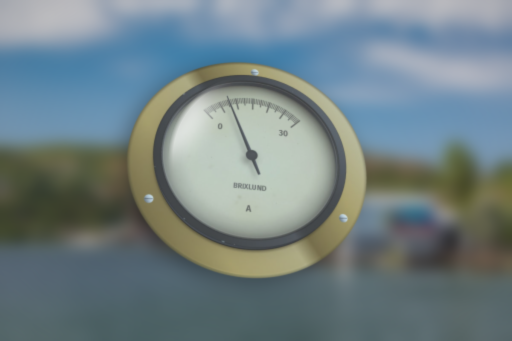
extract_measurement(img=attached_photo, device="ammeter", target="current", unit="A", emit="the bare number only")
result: 7.5
